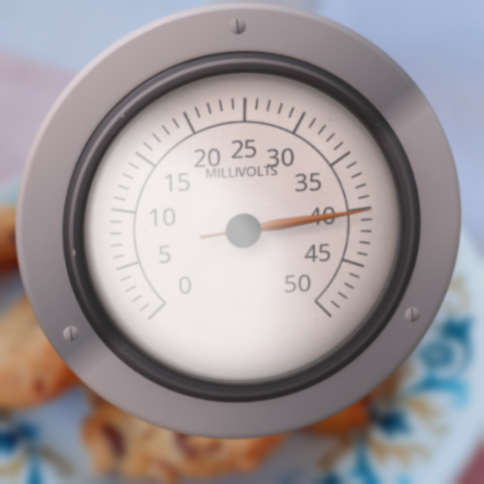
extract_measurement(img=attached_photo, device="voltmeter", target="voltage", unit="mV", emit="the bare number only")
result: 40
